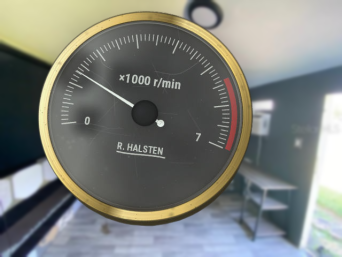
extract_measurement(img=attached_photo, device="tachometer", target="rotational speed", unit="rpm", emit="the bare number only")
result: 1300
